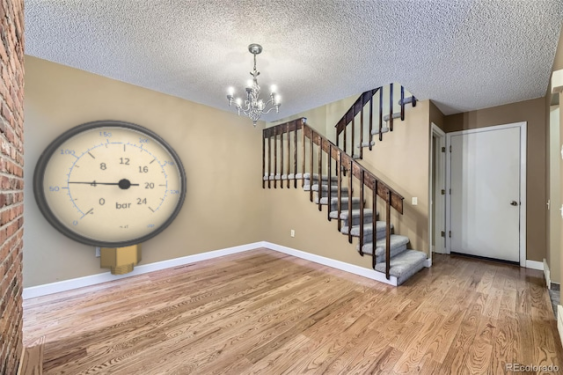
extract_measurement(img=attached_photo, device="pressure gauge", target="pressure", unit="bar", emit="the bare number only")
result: 4
